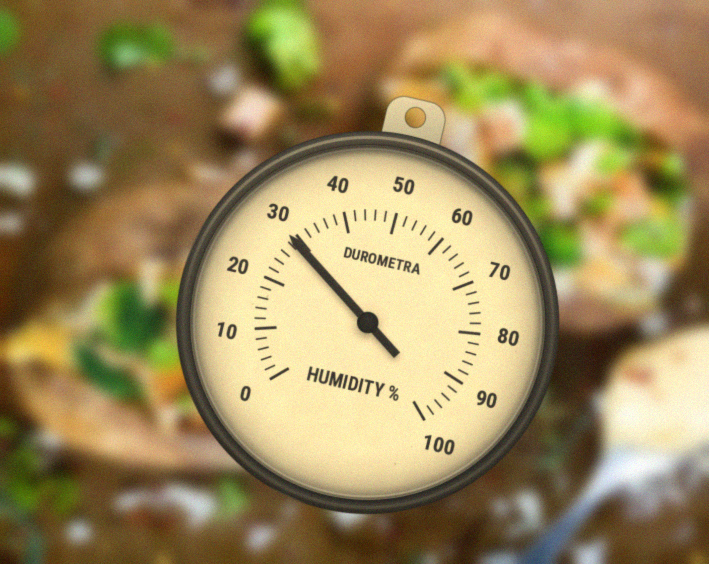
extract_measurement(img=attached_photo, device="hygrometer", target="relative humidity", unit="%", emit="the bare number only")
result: 29
